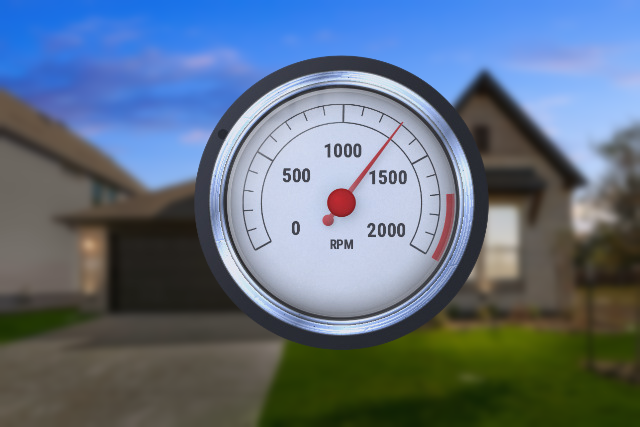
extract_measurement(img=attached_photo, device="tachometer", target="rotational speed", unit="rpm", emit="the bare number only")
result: 1300
